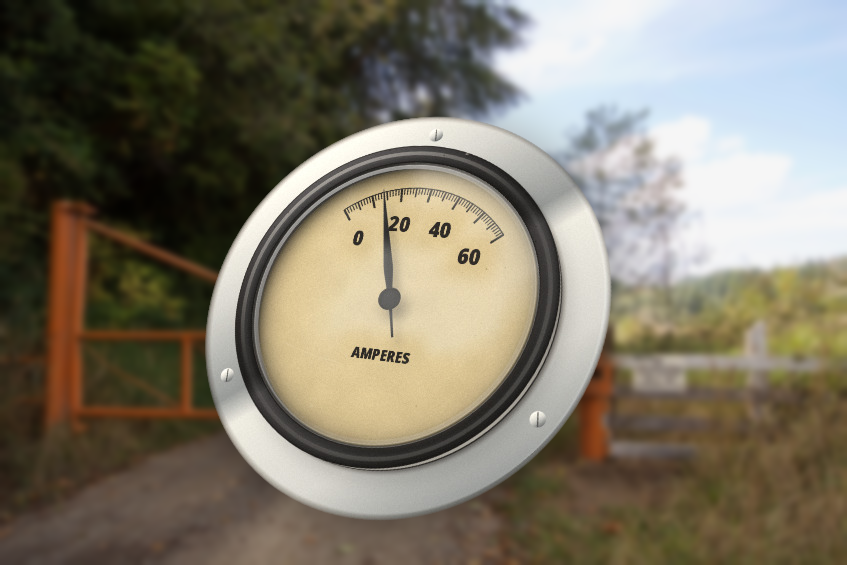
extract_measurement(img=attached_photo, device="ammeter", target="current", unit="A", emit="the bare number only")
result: 15
